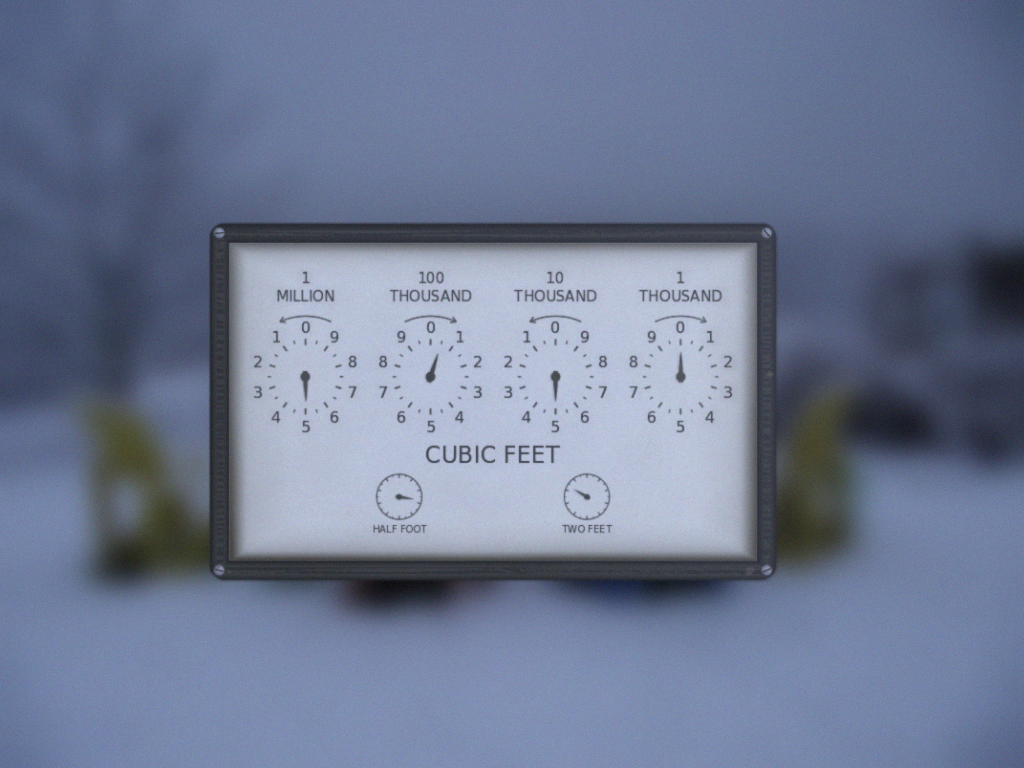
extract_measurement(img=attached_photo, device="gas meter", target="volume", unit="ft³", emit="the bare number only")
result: 505000
